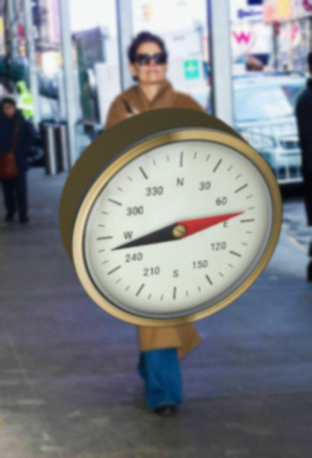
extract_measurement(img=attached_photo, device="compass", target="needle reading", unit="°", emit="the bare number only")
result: 80
